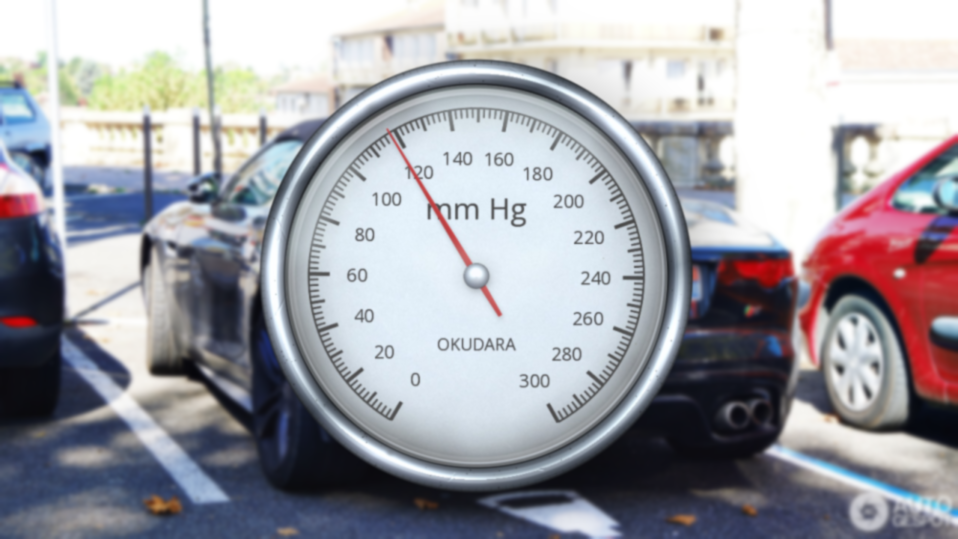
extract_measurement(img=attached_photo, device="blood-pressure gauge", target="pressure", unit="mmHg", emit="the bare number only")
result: 118
